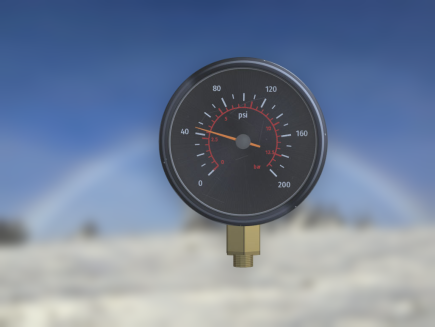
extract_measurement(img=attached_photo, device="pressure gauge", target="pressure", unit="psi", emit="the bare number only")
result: 45
